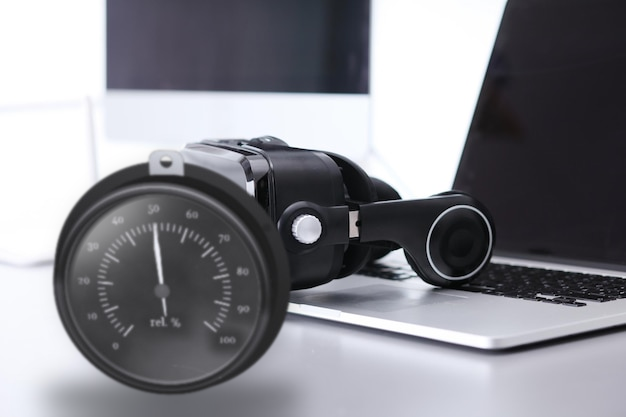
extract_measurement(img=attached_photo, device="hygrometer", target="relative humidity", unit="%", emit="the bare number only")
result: 50
